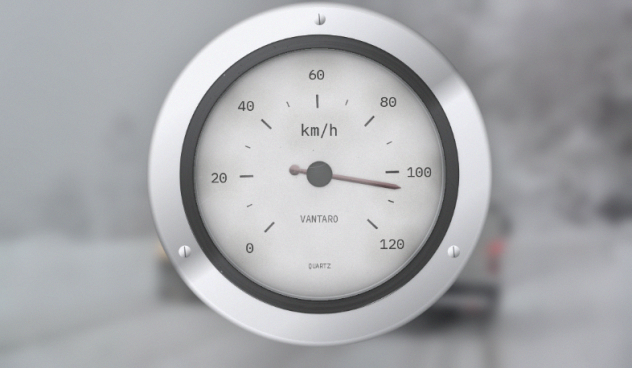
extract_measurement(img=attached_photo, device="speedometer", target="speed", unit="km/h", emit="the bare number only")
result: 105
